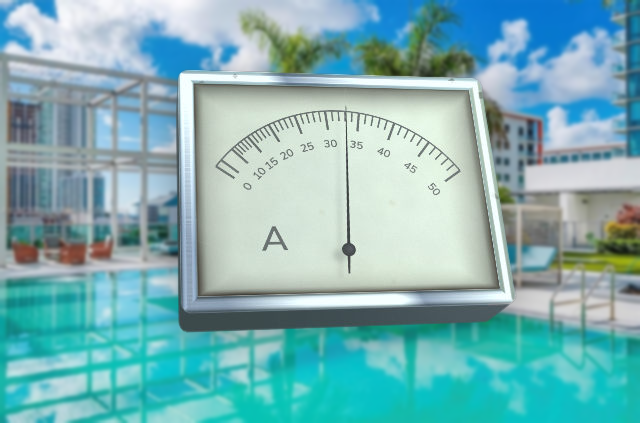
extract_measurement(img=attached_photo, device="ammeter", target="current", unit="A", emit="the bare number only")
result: 33
